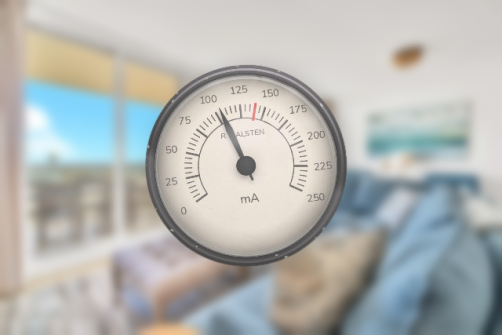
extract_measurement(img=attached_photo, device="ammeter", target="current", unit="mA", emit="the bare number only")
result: 105
